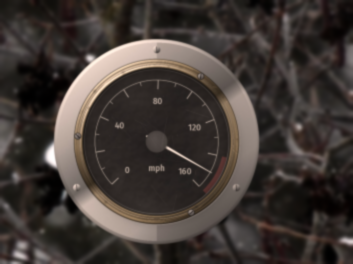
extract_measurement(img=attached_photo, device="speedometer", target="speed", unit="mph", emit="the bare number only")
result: 150
